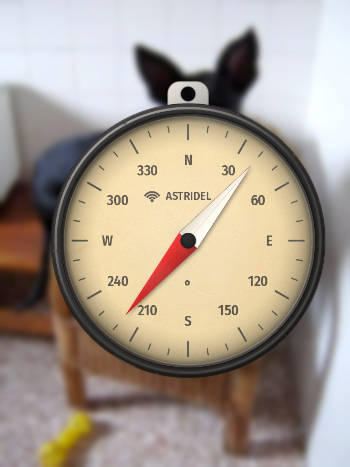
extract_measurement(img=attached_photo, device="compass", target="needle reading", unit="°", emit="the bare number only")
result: 220
